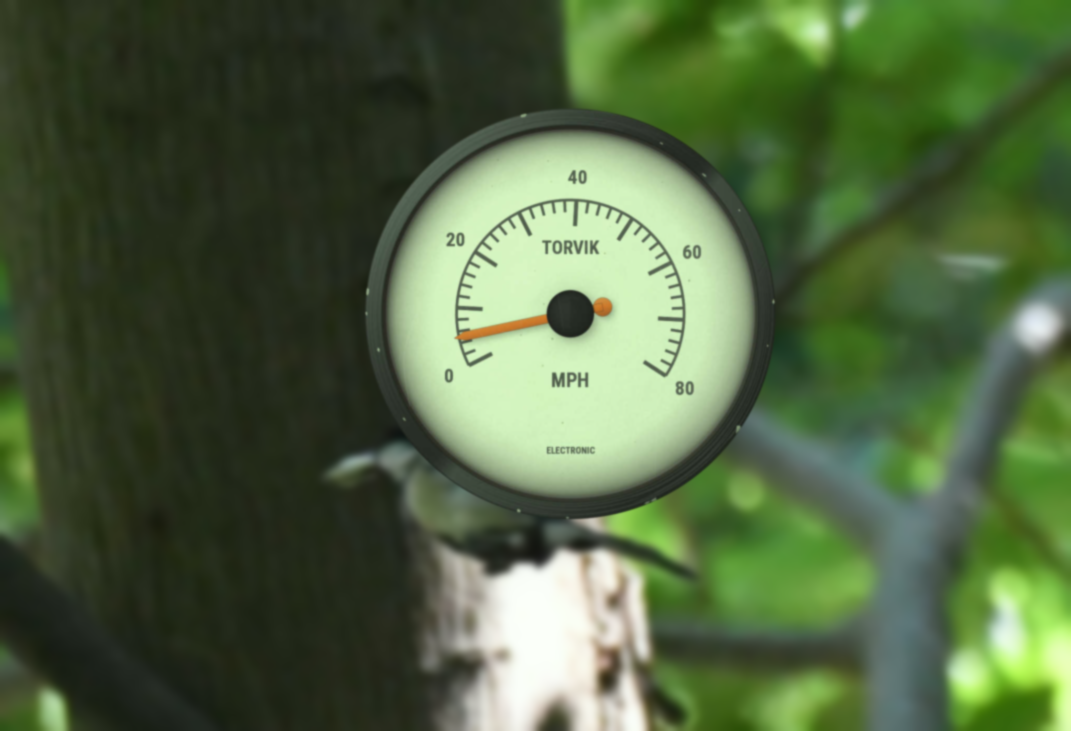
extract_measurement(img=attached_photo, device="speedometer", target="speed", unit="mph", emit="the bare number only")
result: 5
